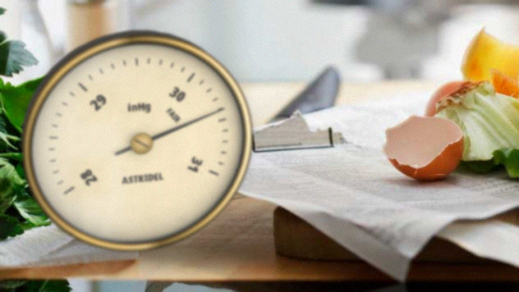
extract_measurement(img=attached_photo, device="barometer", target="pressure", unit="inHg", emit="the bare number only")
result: 30.4
